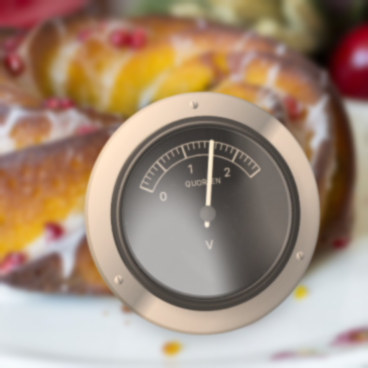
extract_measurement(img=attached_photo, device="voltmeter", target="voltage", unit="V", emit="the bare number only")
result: 1.5
